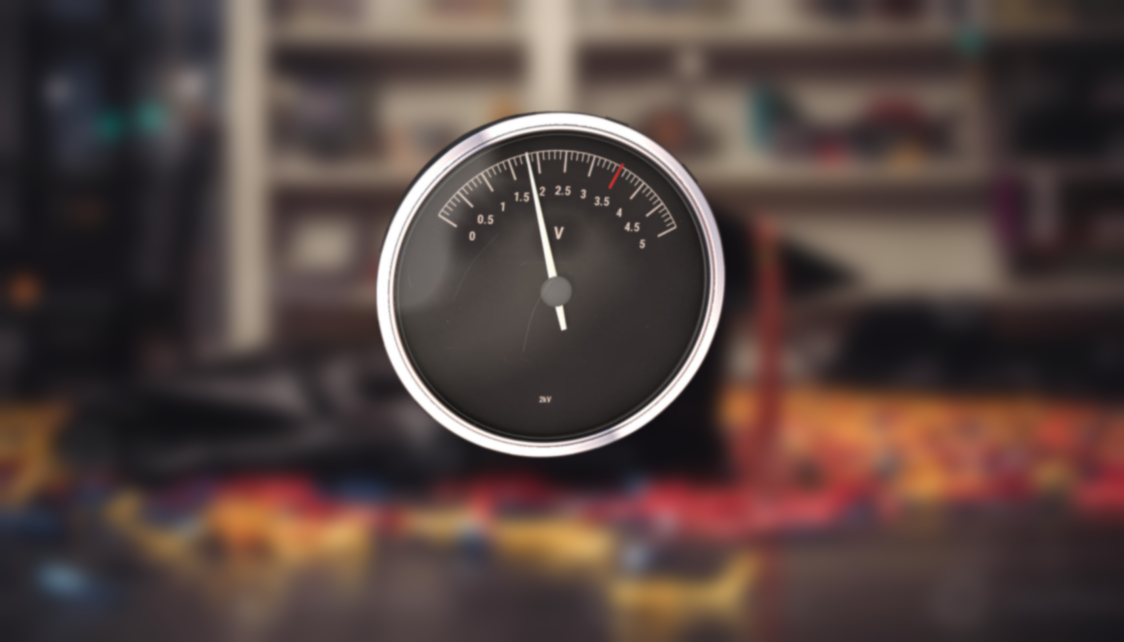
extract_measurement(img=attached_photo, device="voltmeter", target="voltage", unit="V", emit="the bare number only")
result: 1.8
